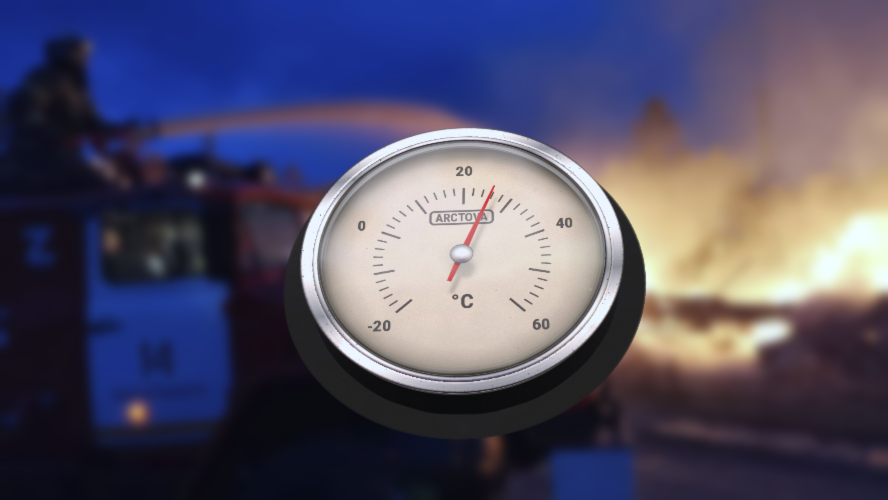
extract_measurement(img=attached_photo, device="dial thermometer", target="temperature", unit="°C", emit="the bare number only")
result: 26
